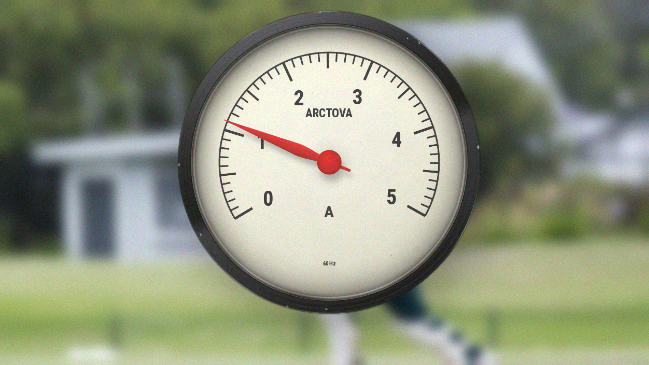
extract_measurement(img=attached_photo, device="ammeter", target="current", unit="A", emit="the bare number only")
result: 1.1
